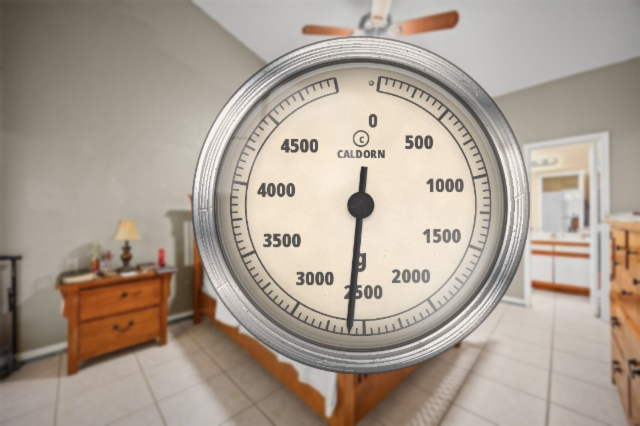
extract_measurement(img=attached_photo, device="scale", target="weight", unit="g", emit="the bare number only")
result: 2600
